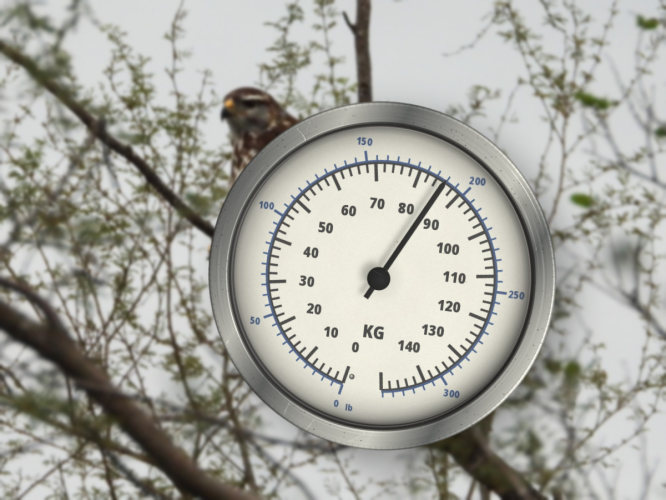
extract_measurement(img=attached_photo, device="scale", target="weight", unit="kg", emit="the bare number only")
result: 86
